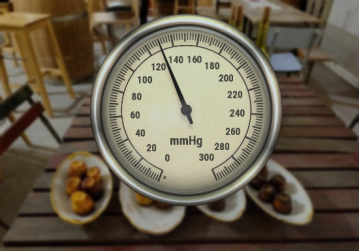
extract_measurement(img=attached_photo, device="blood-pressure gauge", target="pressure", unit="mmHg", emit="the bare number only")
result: 130
